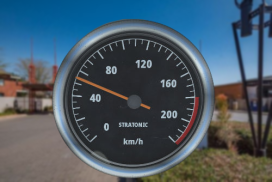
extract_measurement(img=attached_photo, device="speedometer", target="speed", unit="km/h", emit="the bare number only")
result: 55
